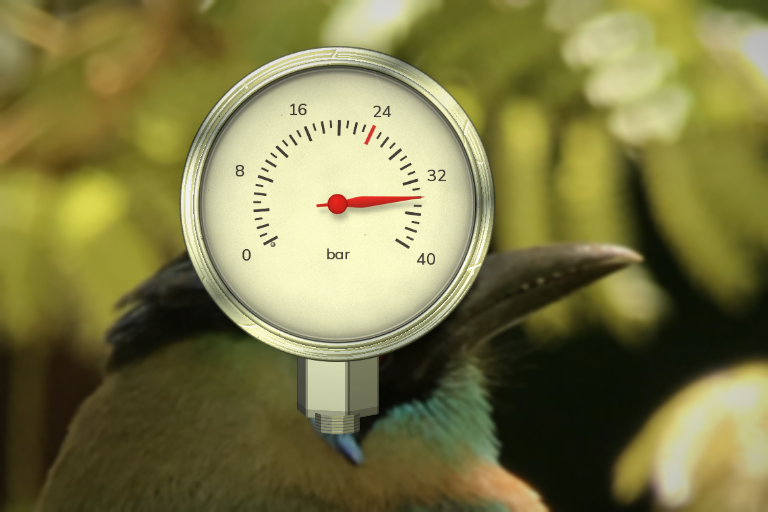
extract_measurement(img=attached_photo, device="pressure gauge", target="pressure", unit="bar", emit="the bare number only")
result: 34
